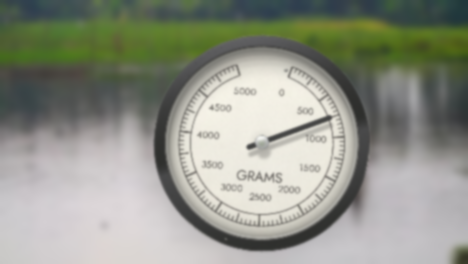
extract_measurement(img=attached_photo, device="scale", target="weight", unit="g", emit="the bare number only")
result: 750
